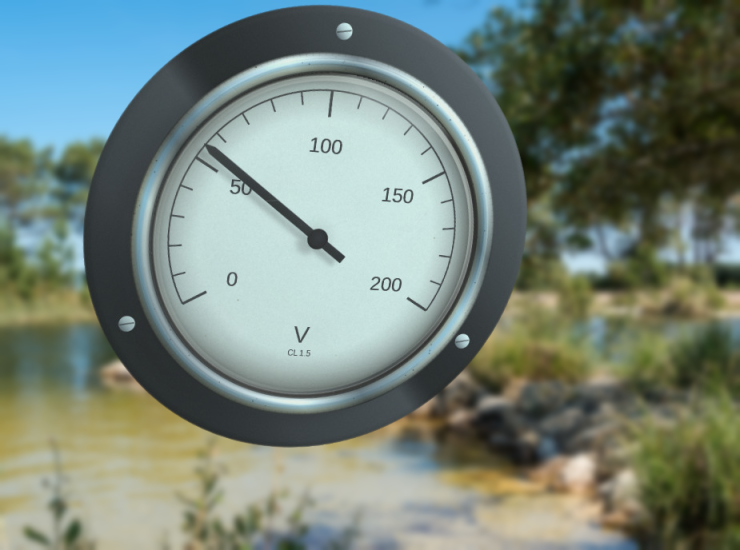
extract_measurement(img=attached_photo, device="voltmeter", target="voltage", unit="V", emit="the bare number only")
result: 55
